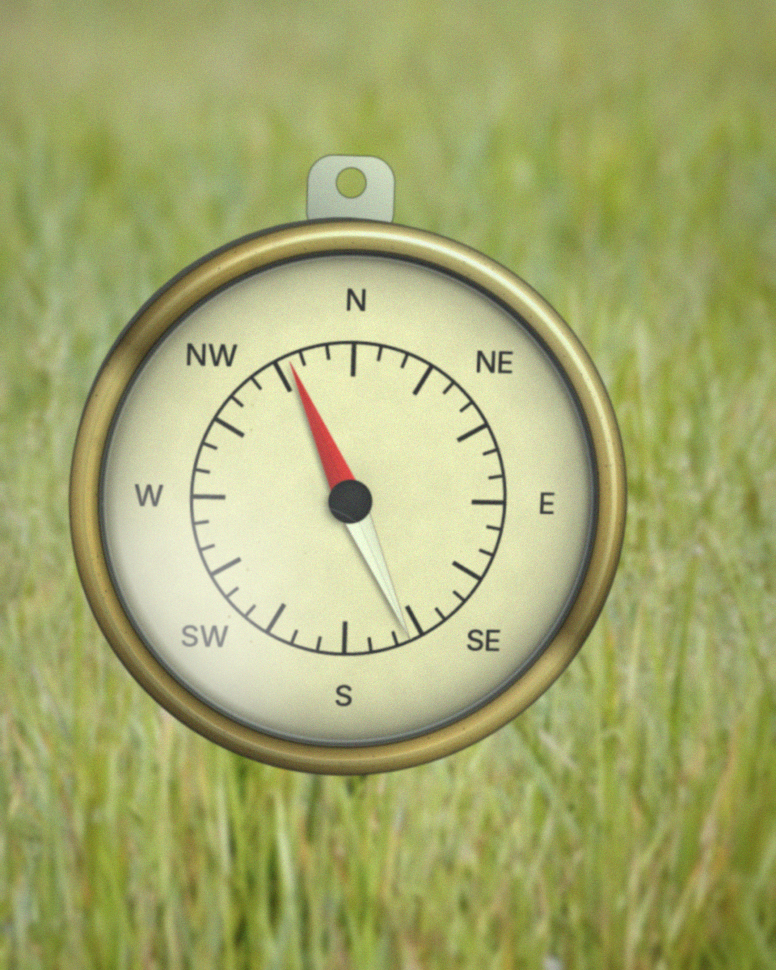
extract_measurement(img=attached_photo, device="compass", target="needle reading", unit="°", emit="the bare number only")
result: 335
